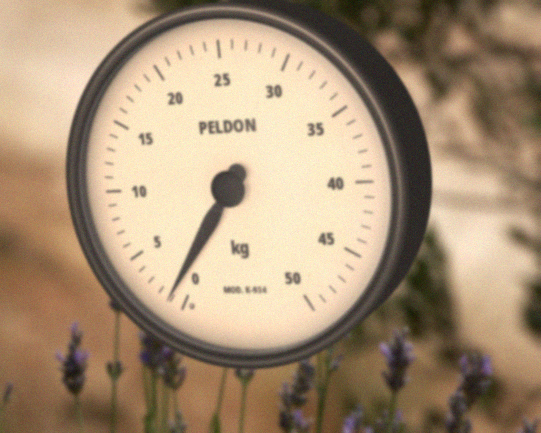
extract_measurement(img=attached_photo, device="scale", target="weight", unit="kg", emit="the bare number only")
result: 1
